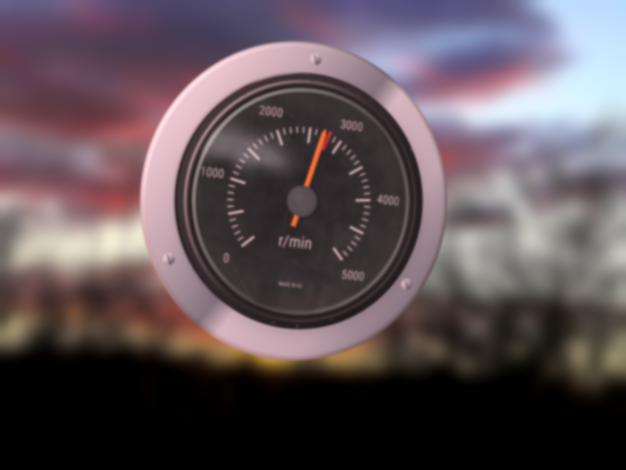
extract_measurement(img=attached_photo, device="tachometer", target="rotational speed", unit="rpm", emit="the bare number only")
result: 2700
